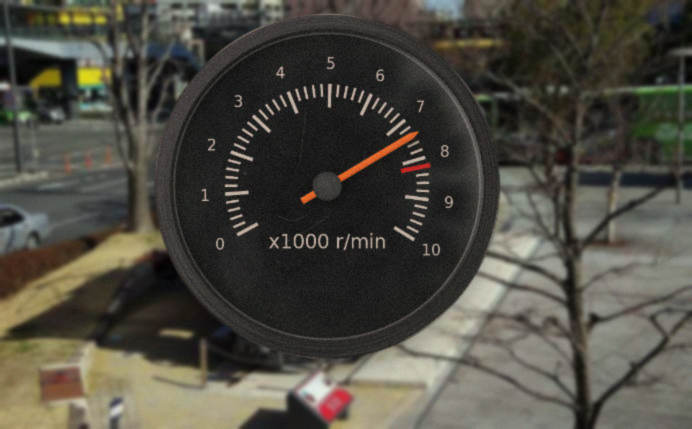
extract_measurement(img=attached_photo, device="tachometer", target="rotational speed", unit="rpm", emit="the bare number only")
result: 7400
